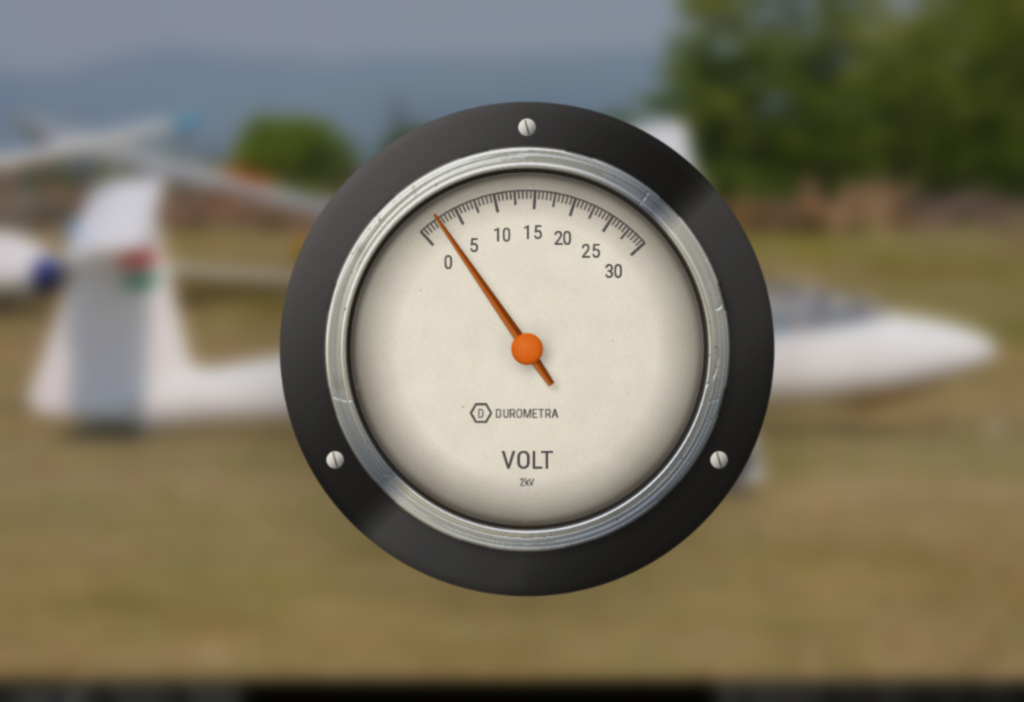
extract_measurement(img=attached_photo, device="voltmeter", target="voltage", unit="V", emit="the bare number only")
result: 2.5
